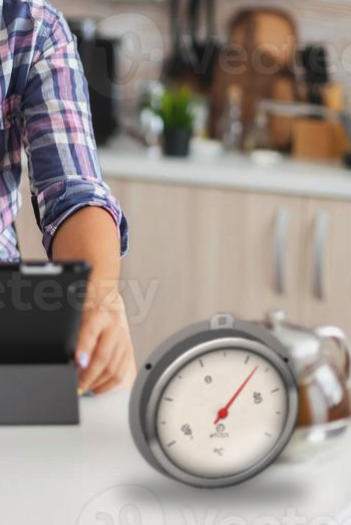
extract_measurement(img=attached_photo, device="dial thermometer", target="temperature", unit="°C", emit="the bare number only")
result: 25
